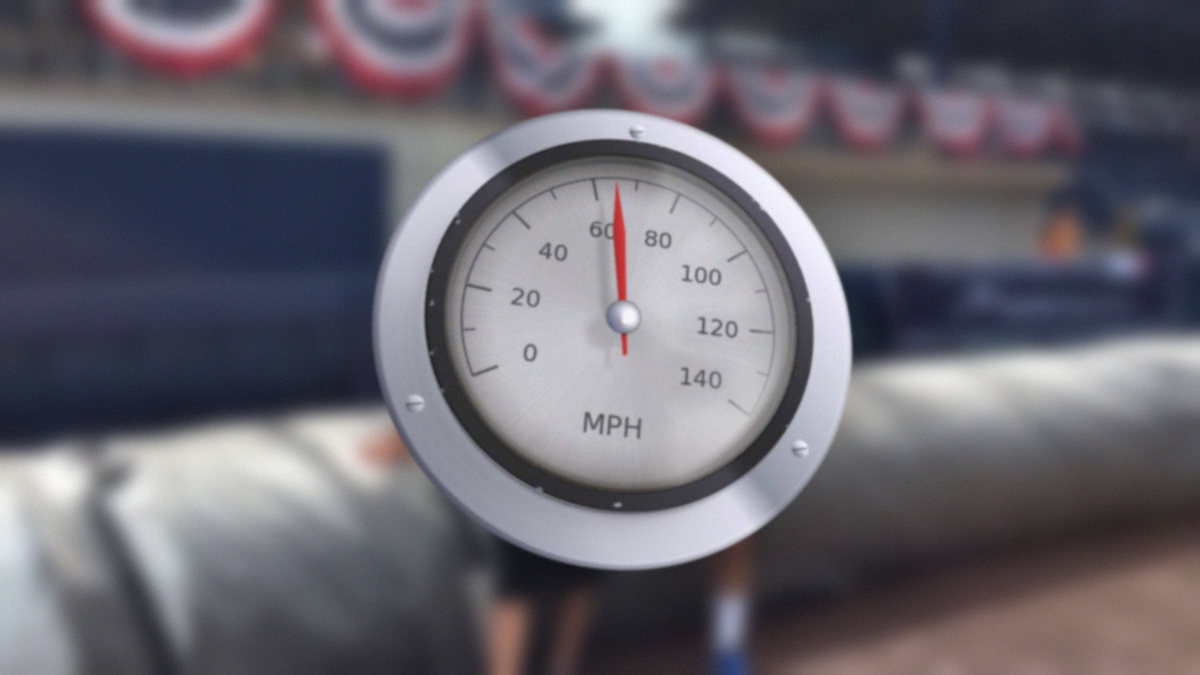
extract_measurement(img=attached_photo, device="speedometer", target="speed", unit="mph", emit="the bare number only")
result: 65
